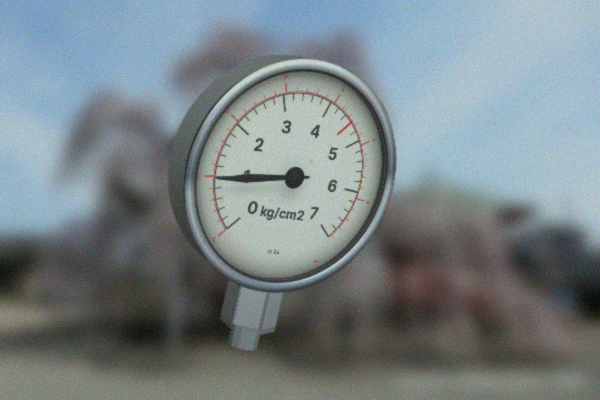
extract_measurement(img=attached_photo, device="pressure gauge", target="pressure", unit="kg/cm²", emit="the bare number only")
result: 1
